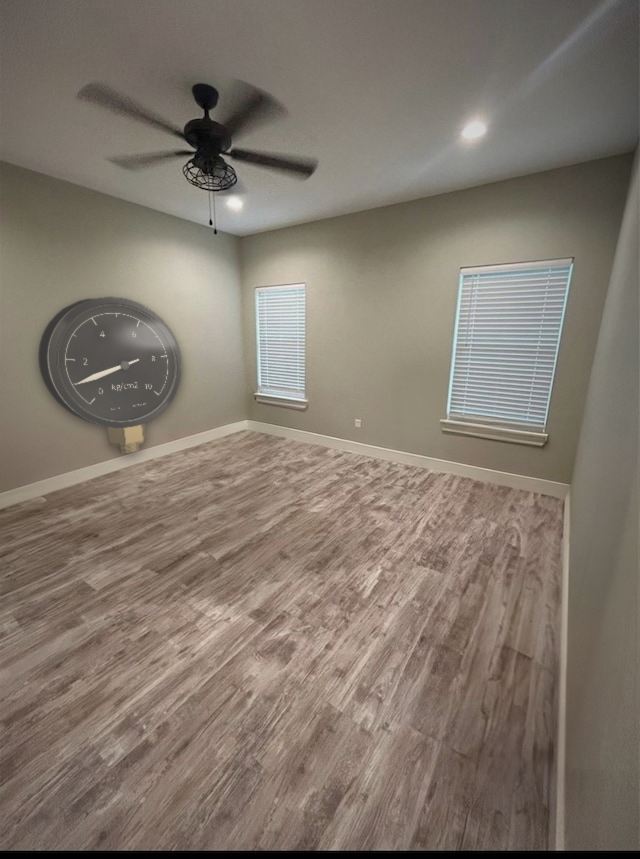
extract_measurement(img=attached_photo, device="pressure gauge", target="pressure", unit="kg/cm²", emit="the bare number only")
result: 1
